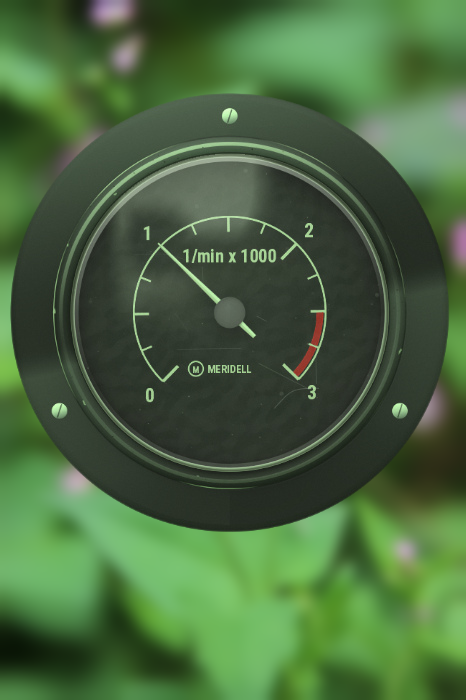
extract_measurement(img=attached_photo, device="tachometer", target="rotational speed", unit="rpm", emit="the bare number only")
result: 1000
